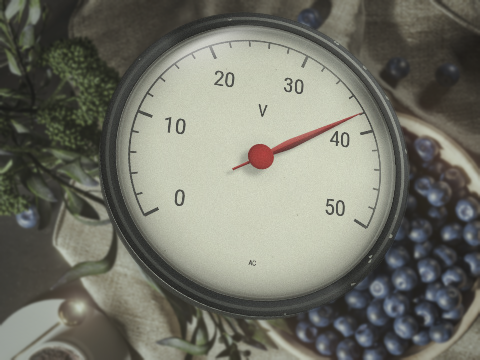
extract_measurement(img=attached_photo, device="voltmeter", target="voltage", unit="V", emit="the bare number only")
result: 38
